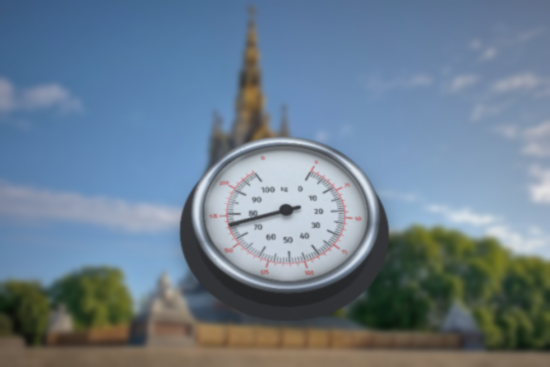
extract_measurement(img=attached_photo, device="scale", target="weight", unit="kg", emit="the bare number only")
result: 75
